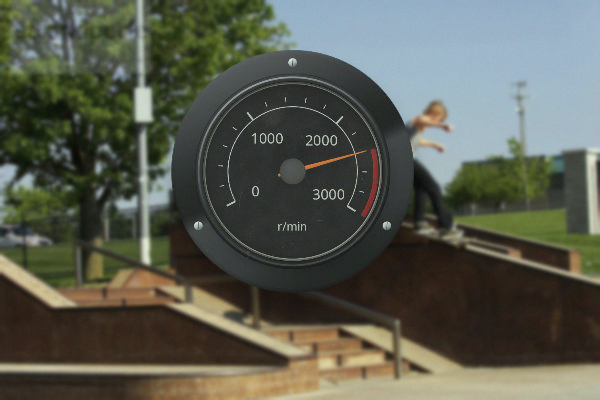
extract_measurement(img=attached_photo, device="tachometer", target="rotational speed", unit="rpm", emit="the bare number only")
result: 2400
